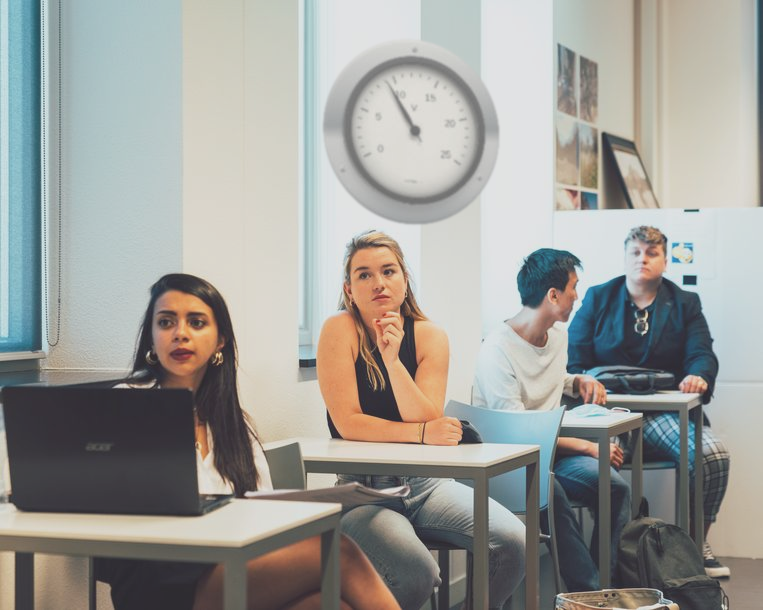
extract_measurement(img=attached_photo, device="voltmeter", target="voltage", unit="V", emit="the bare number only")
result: 9
